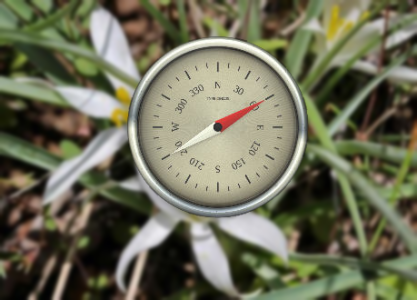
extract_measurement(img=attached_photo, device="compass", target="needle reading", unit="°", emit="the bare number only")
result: 60
